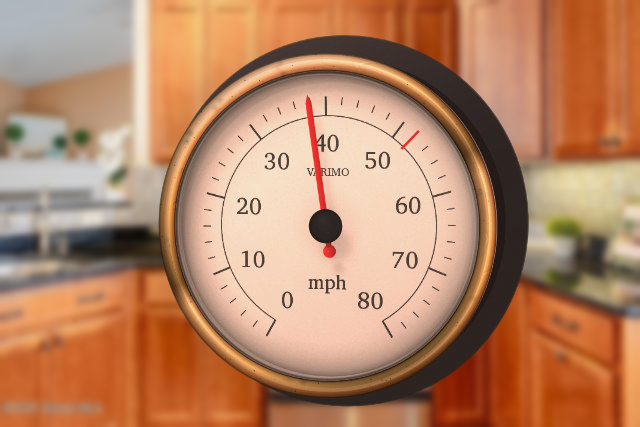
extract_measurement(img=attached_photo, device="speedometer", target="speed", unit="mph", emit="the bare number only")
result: 38
